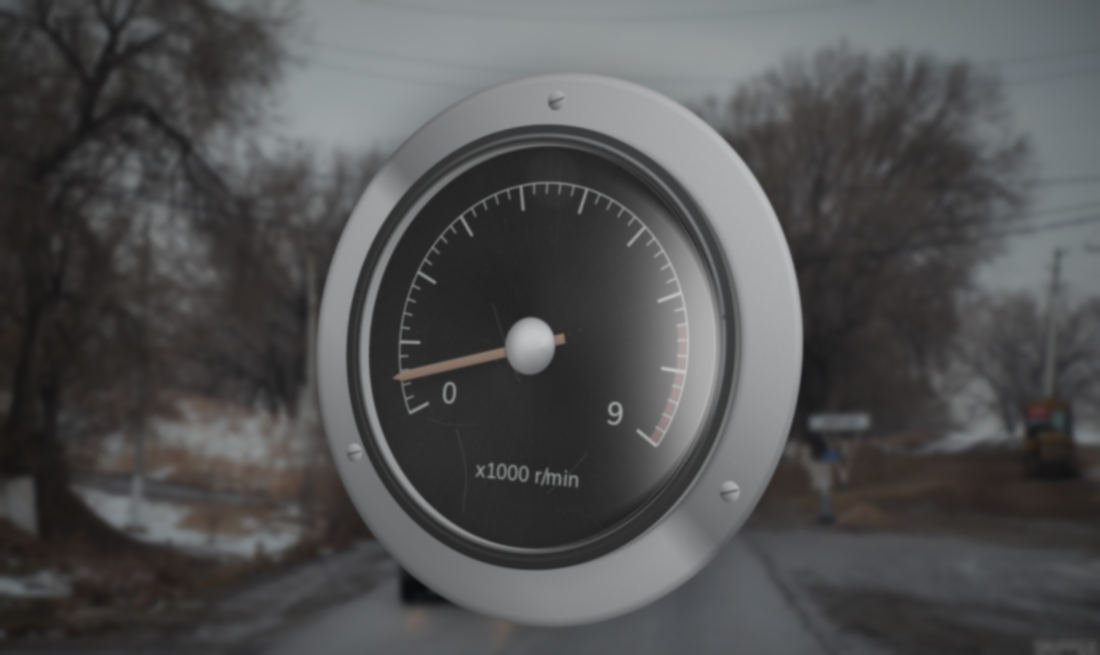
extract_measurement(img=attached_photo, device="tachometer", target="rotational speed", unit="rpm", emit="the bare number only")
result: 500
